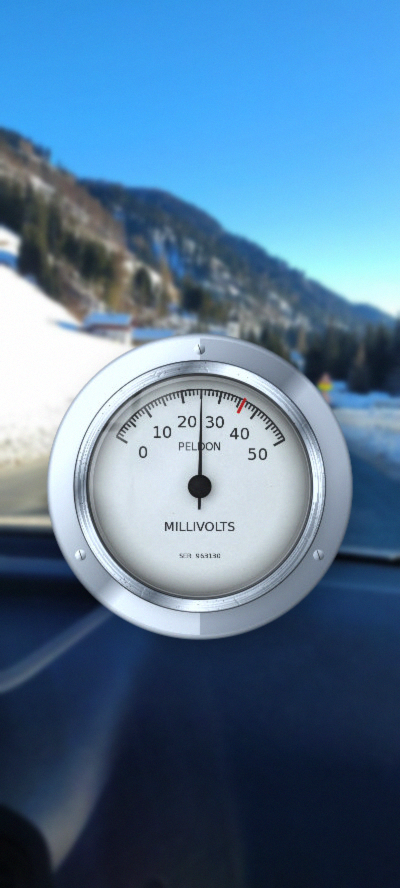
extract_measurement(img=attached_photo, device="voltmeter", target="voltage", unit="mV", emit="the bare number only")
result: 25
